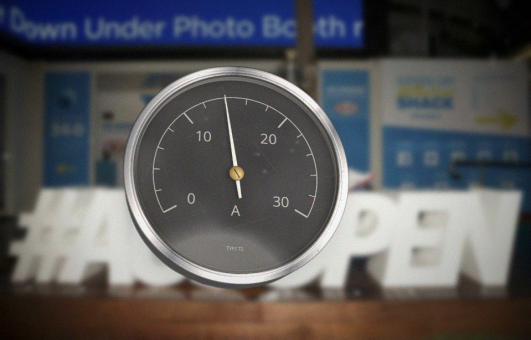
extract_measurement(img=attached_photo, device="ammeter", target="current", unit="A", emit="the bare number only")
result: 14
